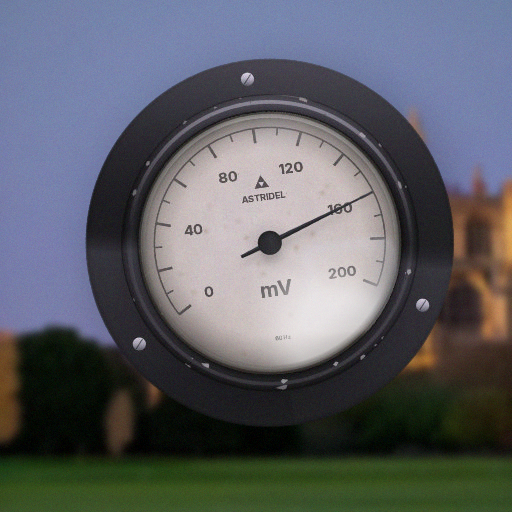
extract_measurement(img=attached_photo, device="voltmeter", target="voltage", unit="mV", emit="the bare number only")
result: 160
